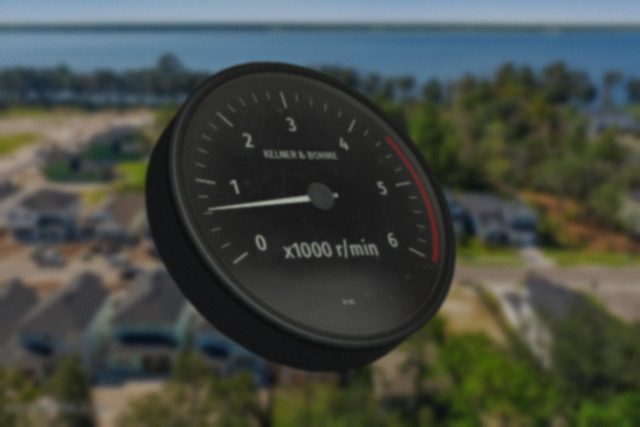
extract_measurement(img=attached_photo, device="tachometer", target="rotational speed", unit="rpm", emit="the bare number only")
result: 600
